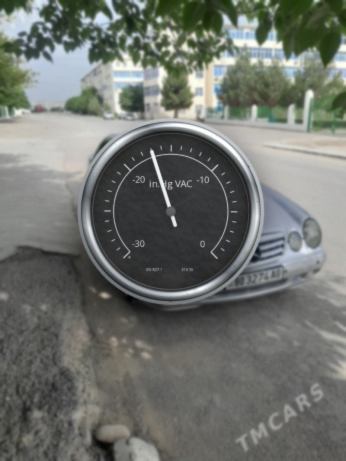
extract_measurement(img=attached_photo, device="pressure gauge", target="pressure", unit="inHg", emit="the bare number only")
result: -17
